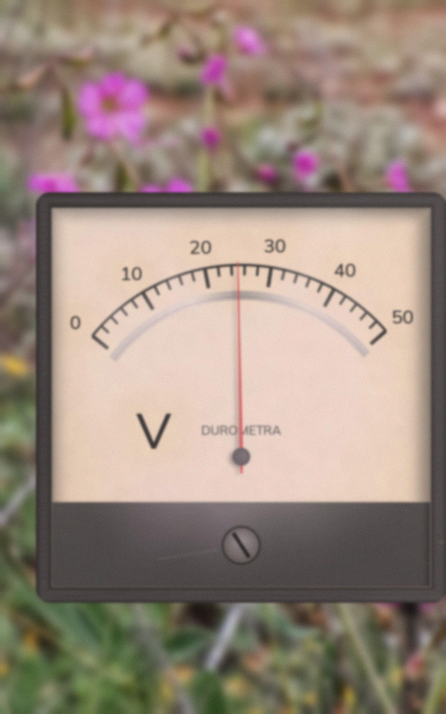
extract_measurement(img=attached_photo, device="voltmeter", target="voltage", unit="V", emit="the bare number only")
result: 25
